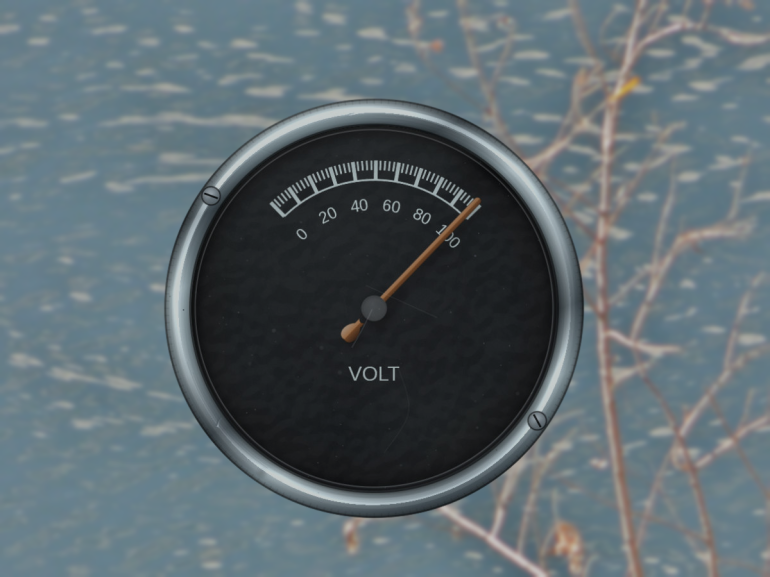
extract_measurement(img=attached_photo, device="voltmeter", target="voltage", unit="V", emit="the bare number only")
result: 98
